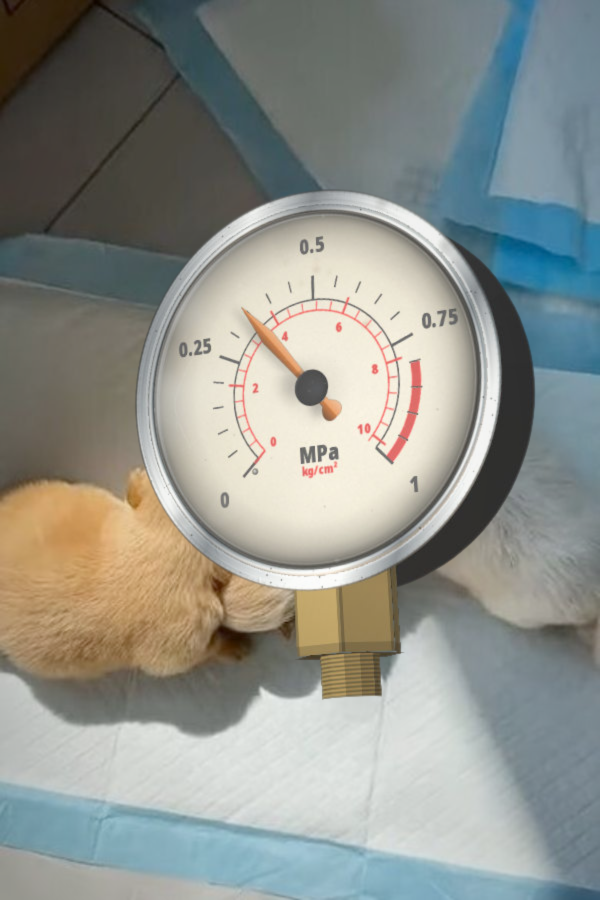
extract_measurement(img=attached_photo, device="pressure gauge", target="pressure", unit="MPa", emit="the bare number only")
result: 0.35
